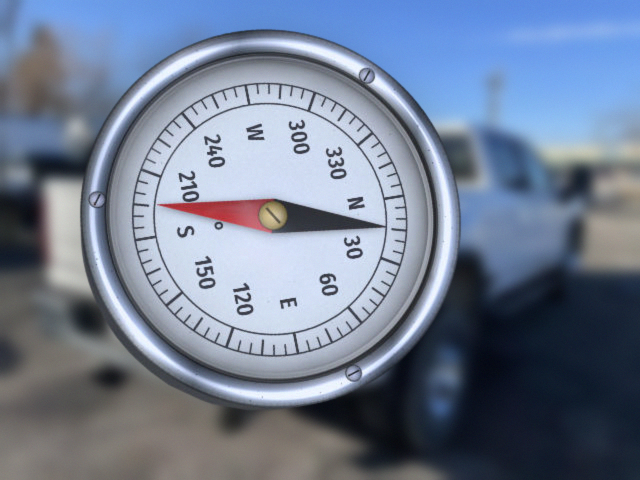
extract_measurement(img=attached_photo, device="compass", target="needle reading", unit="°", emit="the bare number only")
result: 195
